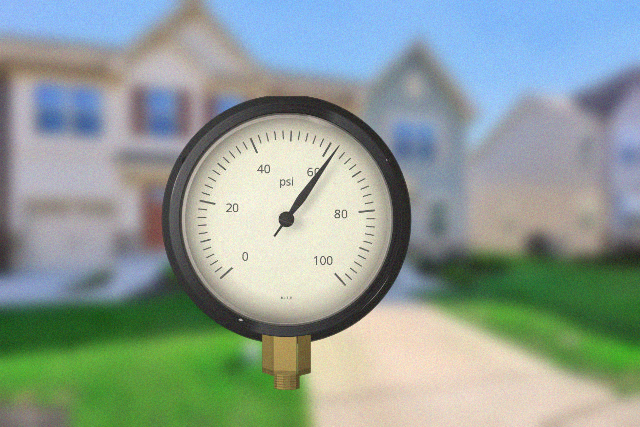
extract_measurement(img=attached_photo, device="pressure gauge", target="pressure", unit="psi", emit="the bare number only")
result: 62
